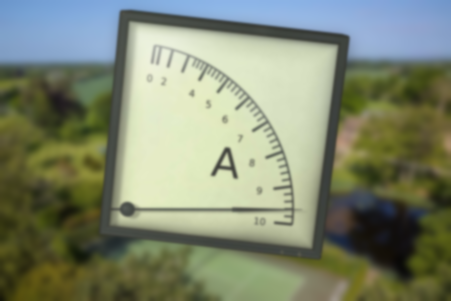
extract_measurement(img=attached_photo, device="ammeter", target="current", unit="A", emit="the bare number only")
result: 9.6
